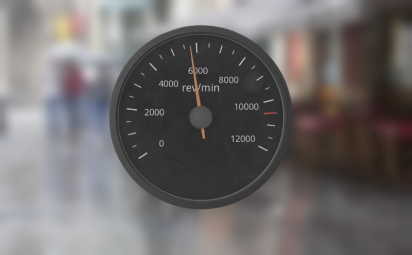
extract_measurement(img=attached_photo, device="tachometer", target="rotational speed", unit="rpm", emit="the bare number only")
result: 5750
